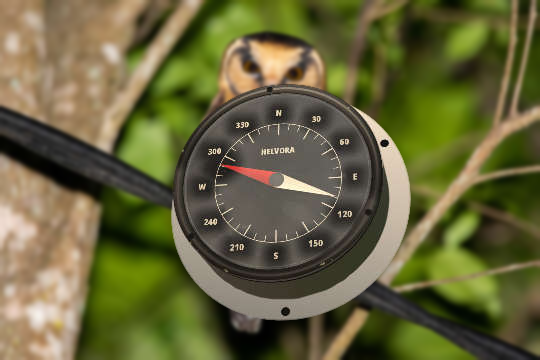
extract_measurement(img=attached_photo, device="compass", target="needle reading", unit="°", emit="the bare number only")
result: 290
